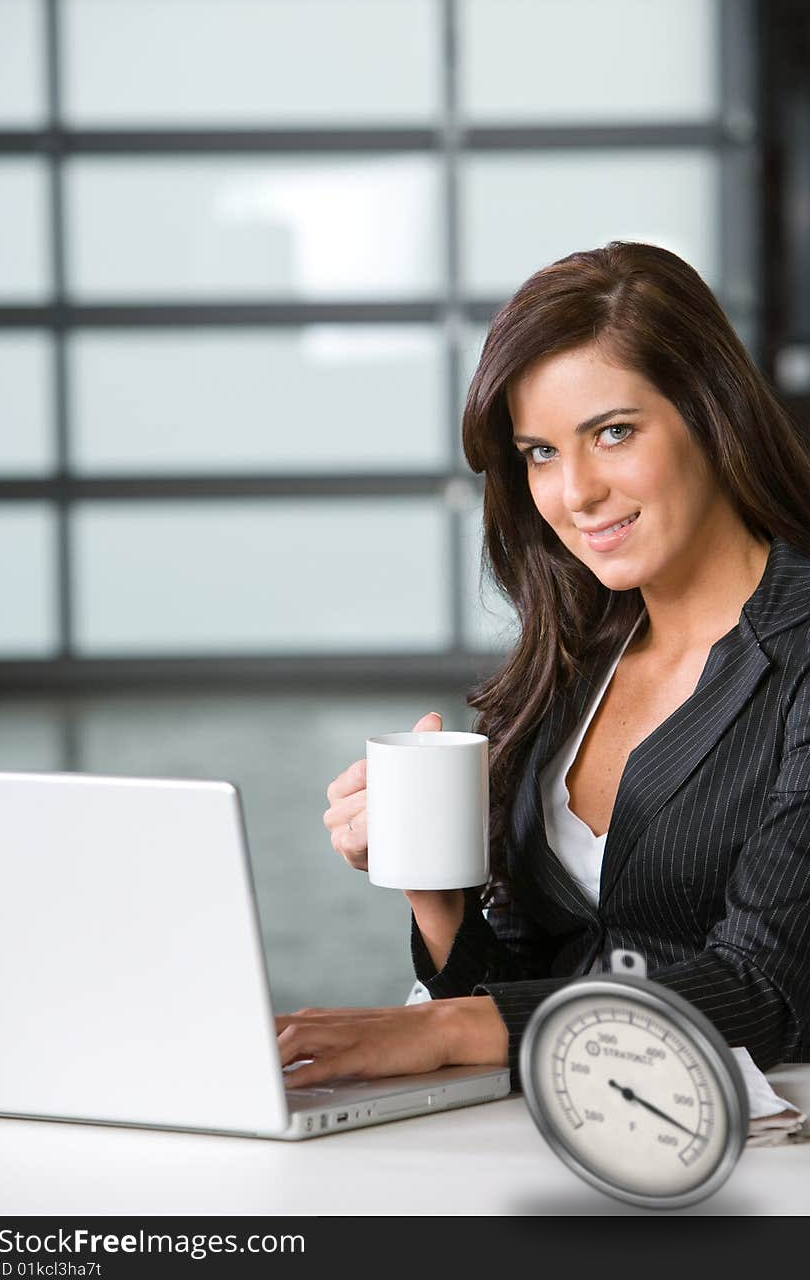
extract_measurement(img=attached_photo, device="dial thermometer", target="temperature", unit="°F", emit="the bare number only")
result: 550
